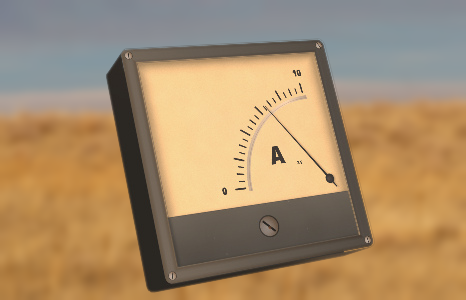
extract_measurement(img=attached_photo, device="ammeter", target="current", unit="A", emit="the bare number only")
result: 6.5
